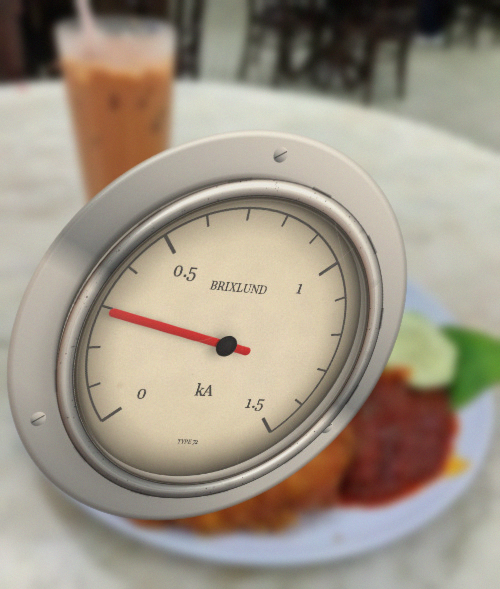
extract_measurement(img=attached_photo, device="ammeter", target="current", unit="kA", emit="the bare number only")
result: 0.3
